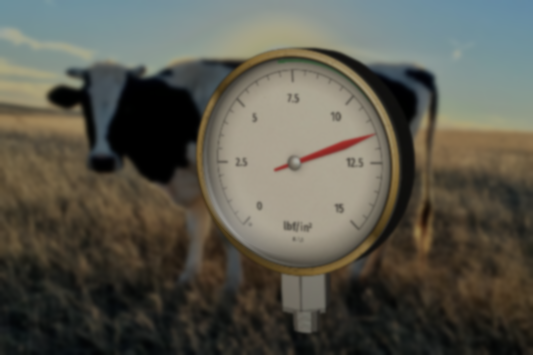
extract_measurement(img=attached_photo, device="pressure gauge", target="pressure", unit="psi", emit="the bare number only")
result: 11.5
